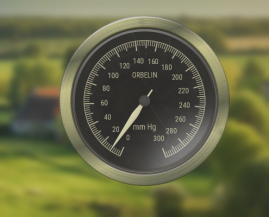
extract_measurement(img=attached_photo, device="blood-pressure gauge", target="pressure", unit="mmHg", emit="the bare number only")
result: 10
